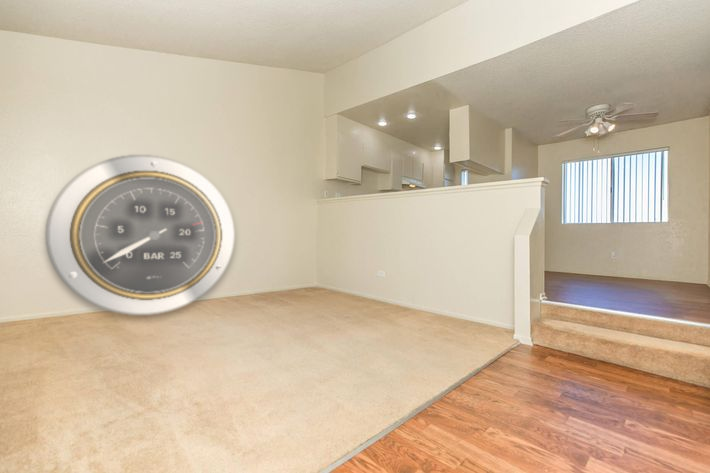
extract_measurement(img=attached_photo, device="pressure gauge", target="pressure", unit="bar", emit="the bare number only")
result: 1
